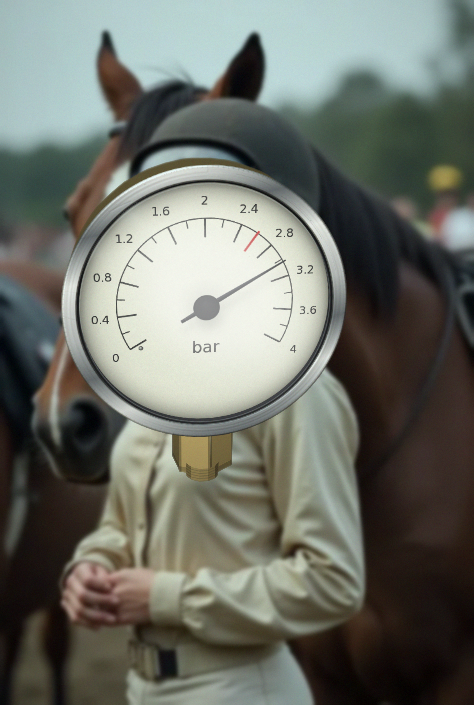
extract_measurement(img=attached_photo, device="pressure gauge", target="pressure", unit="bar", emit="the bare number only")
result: 3
